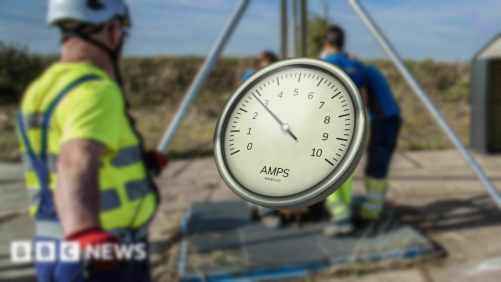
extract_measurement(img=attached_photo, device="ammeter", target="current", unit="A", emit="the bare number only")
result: 2.8
